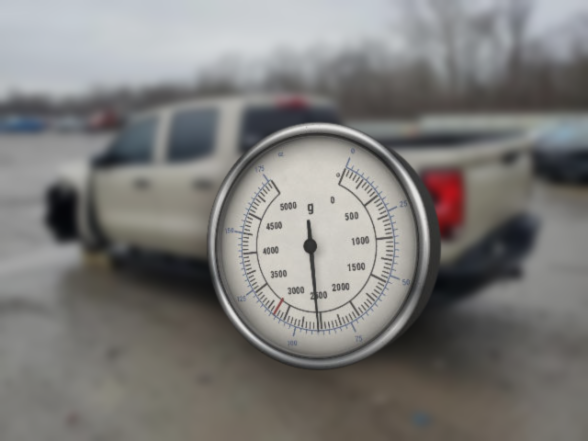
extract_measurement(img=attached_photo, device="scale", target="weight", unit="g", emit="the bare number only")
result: 2500
